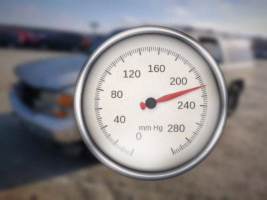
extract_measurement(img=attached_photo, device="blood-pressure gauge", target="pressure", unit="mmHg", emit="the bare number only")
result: 220
